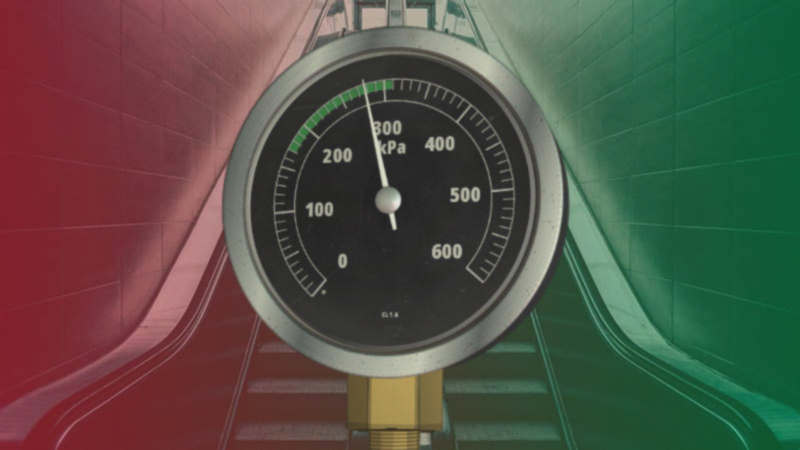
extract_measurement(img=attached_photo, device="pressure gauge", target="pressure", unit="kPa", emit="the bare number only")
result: 280
